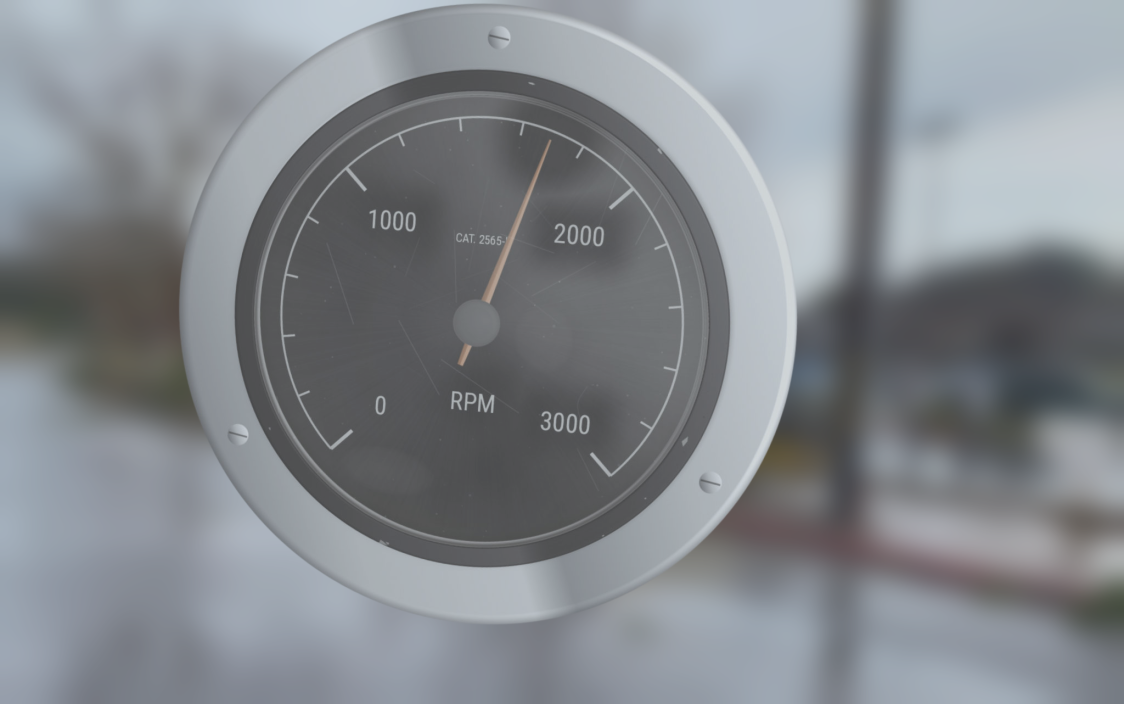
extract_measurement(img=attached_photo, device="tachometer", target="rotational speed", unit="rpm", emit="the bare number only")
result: 1700
